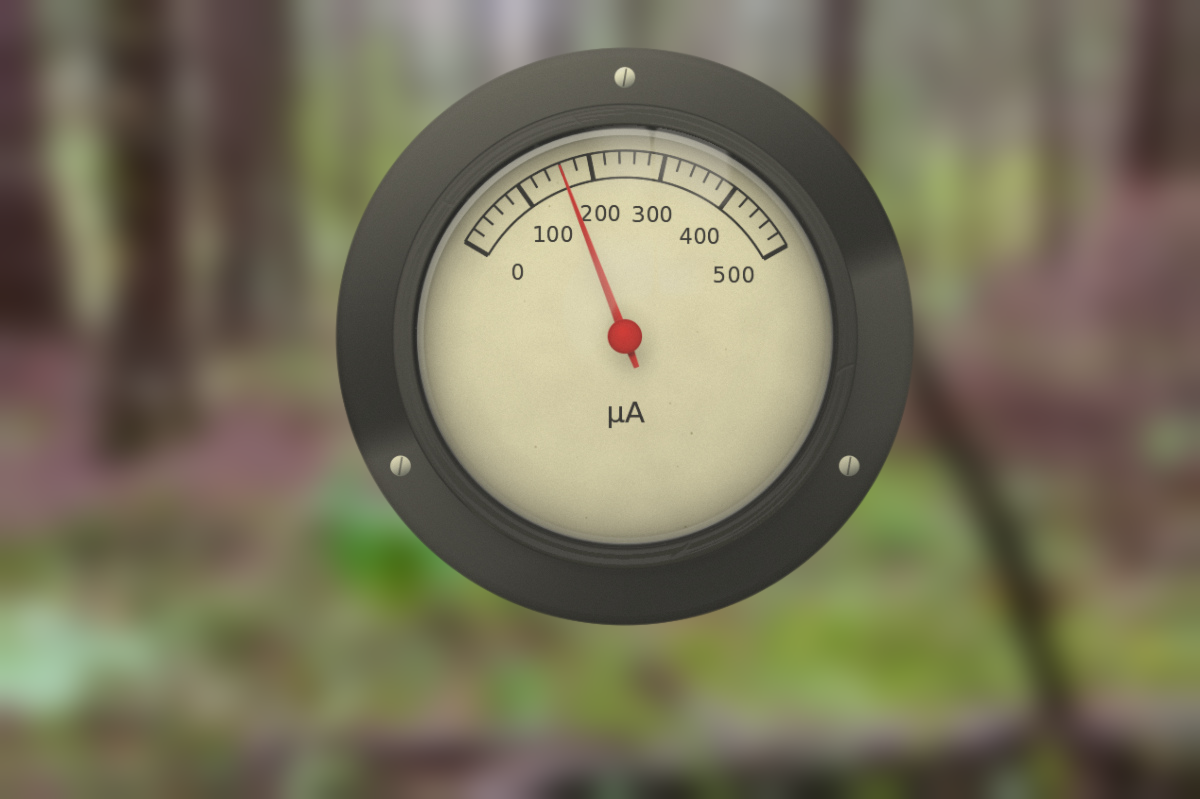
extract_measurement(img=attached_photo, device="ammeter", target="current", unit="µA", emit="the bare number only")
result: 160
